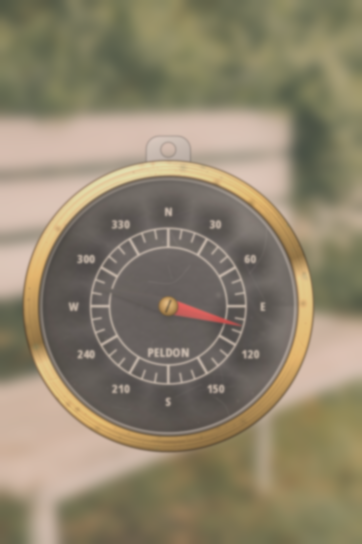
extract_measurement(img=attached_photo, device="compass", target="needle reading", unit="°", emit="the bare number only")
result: 105
